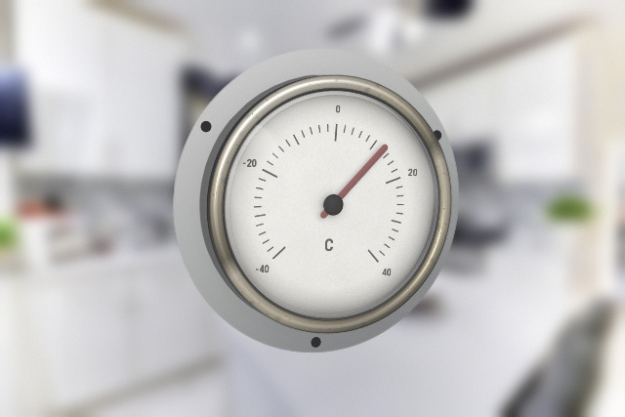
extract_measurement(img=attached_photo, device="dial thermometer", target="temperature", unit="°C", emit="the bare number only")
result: 12
